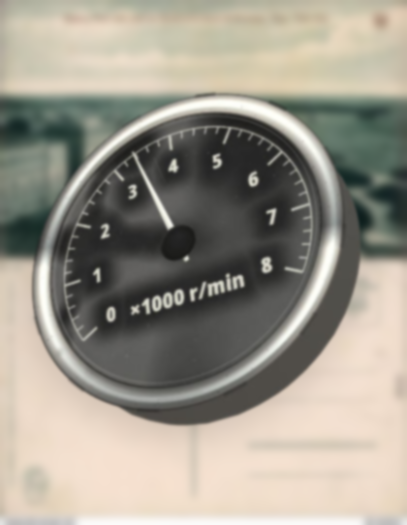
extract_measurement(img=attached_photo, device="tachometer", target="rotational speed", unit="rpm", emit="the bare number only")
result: 3400
